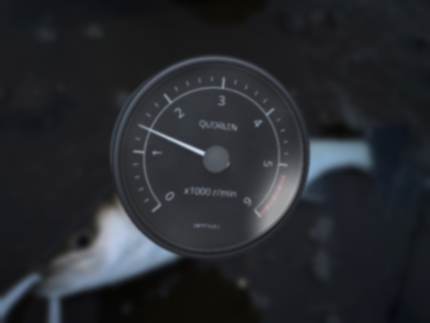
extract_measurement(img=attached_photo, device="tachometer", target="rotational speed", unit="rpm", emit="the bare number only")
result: 1400
